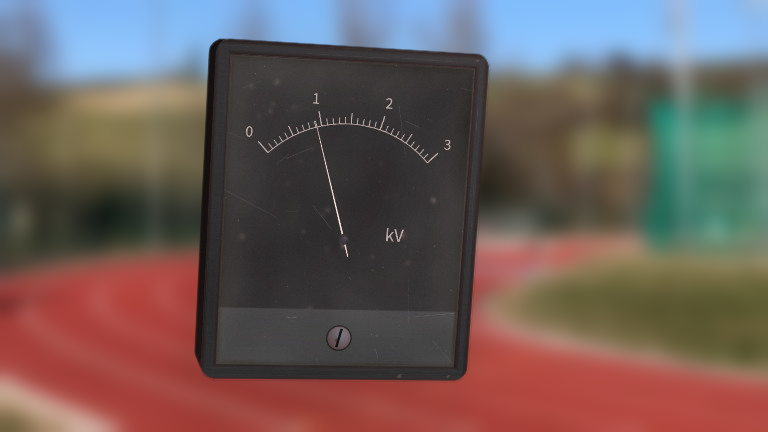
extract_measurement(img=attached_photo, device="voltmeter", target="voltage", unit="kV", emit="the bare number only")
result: 0.9
